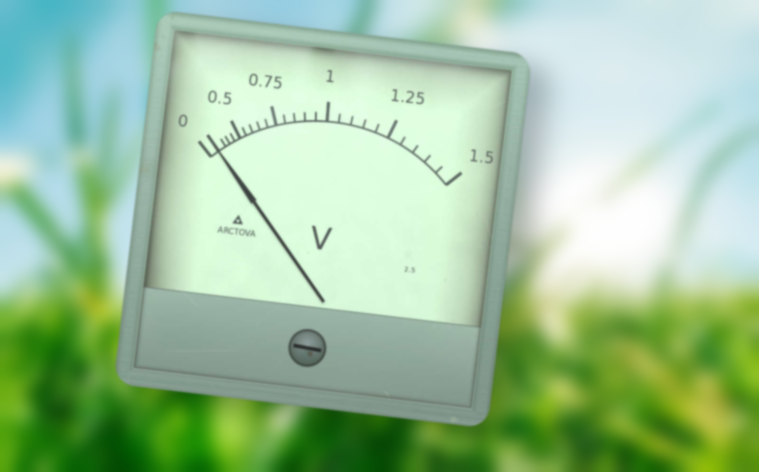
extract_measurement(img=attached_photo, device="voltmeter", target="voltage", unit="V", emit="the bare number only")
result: 0.25
